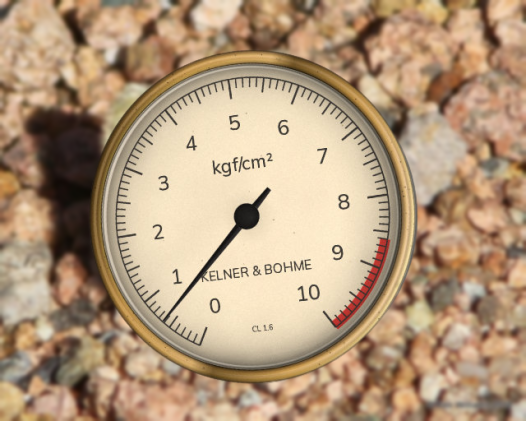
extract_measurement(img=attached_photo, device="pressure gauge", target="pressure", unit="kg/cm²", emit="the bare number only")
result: 0.6
